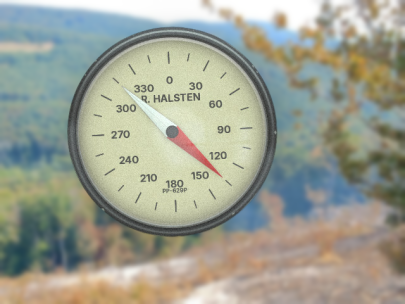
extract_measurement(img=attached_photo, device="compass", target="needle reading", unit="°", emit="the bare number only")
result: 135
